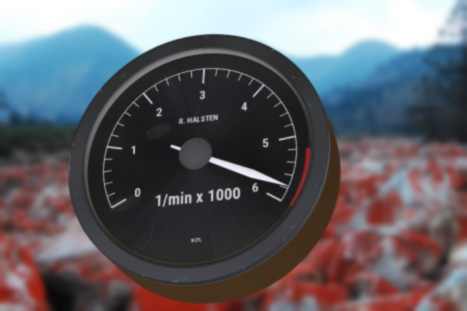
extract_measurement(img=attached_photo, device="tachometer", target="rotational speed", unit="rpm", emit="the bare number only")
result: 5800
